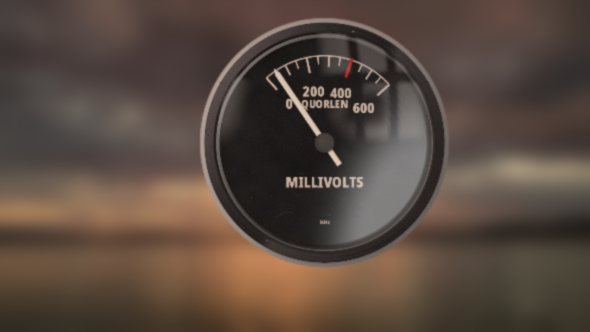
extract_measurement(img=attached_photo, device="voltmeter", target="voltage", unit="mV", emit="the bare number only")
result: 50
